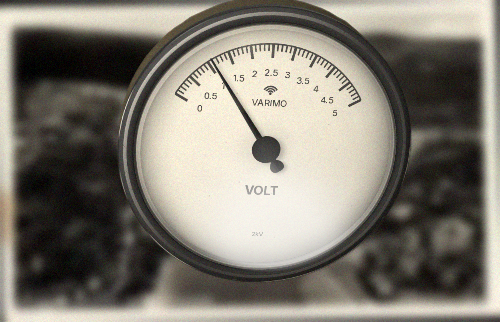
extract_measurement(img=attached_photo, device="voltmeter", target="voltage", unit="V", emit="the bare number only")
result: 1.1
